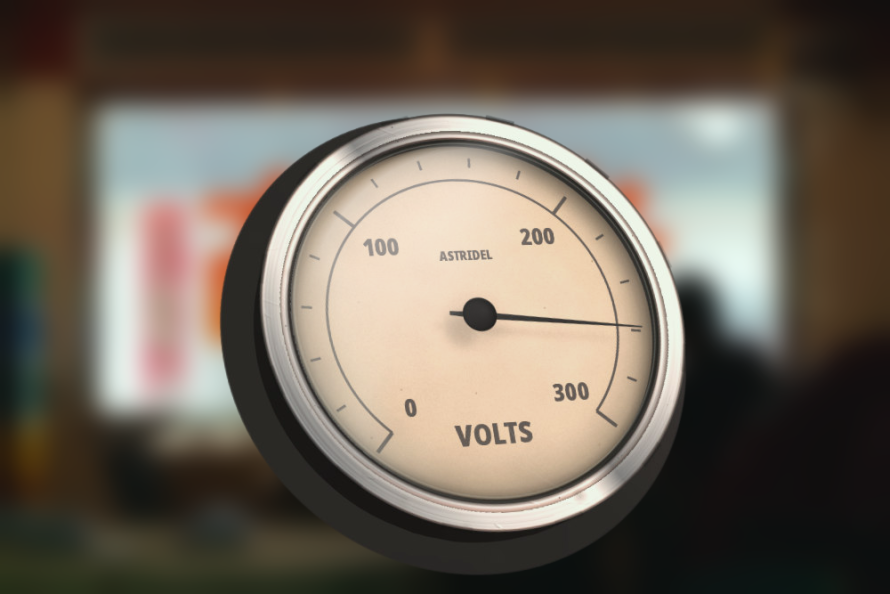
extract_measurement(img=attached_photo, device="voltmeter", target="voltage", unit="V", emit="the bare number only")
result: 260
